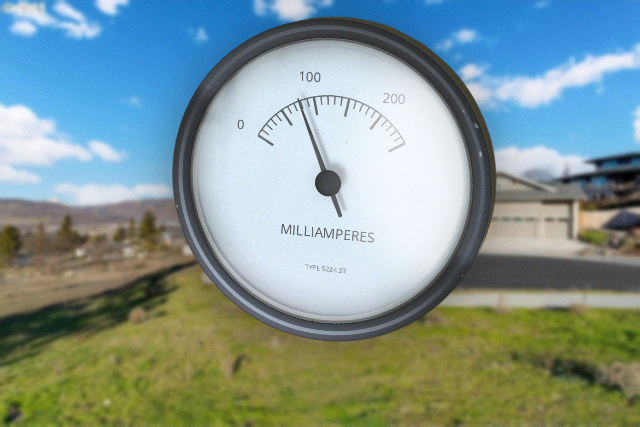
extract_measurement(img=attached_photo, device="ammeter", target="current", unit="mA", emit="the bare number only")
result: 80
